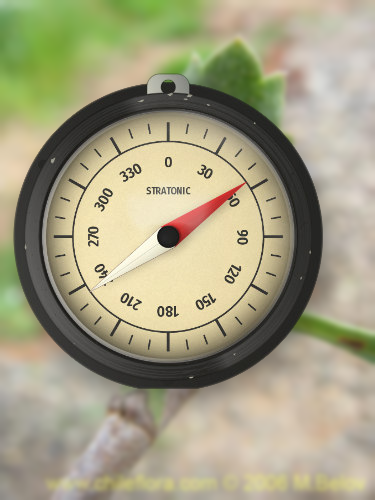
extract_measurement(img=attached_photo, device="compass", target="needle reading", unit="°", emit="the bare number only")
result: 55
